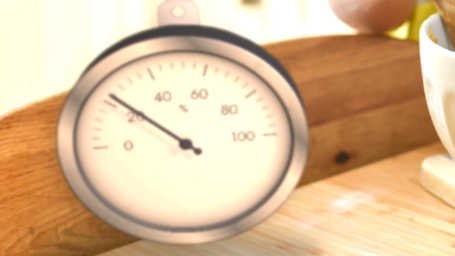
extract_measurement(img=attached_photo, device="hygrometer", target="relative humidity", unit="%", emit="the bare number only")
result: 24
